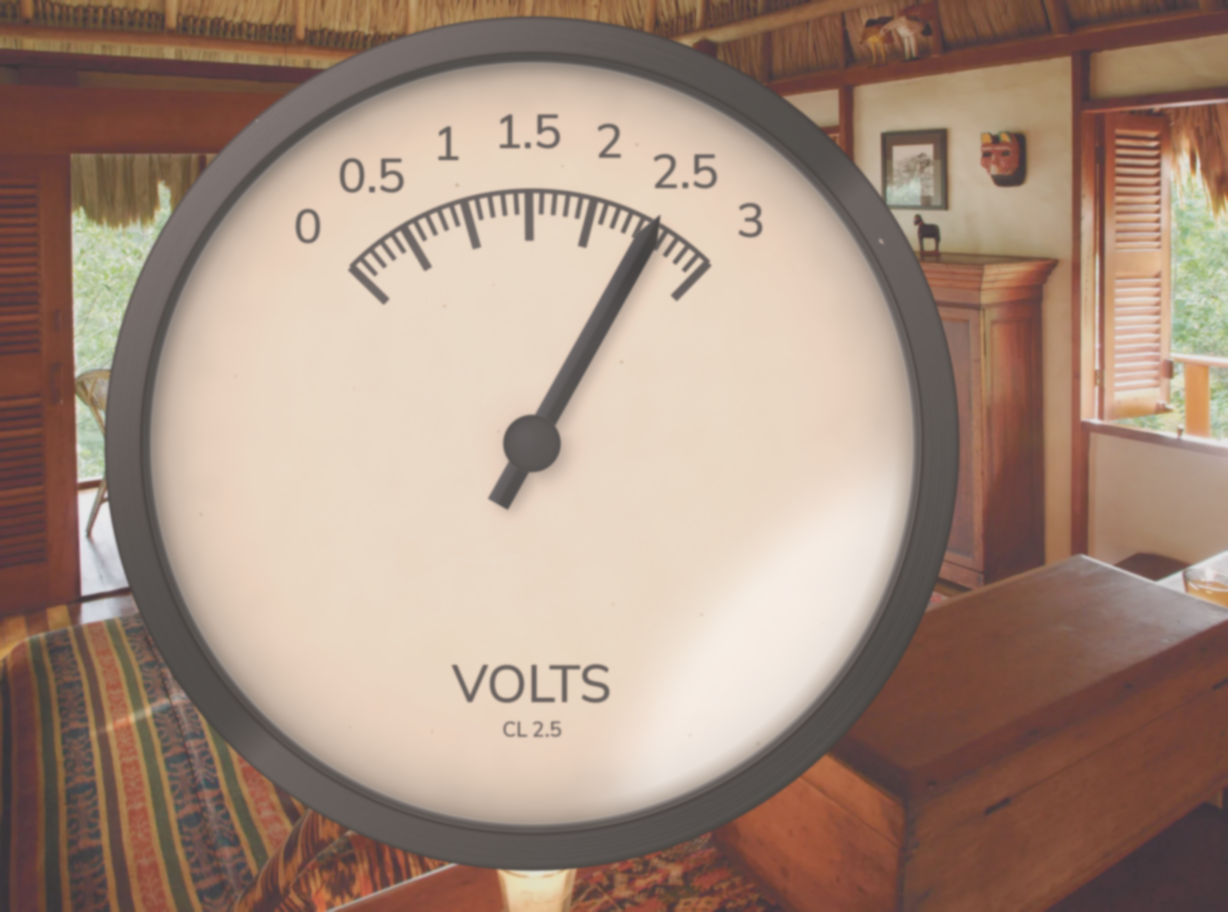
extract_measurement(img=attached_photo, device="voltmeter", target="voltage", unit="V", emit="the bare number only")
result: 2.5
